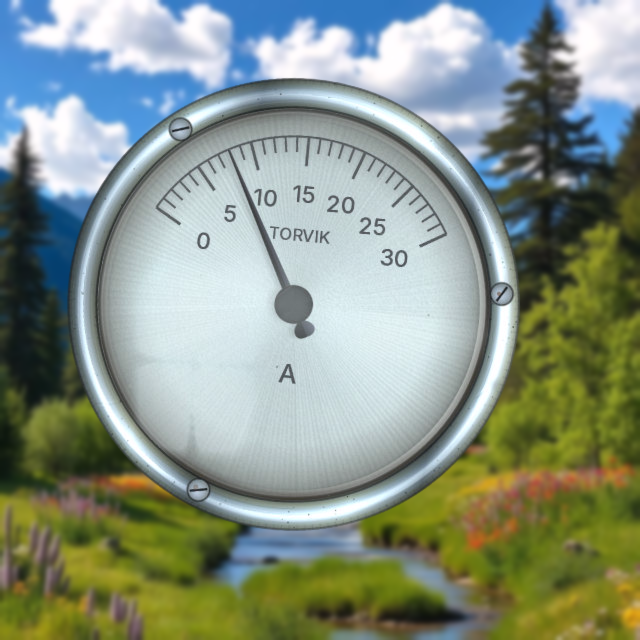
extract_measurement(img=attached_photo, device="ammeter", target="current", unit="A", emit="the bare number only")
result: 8
